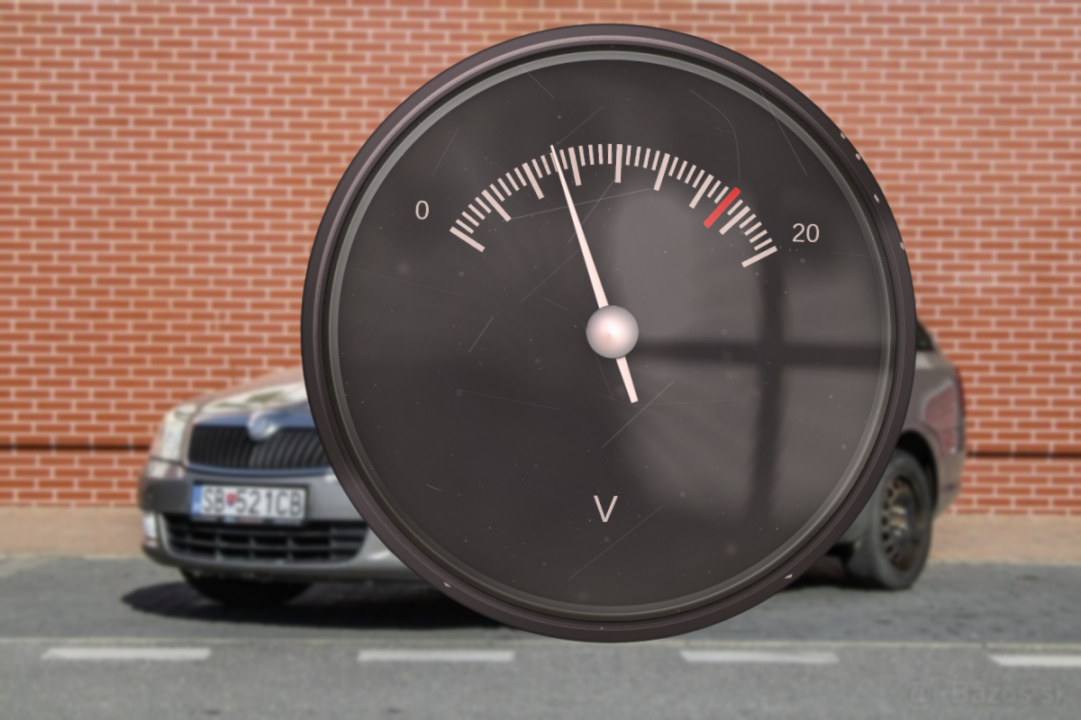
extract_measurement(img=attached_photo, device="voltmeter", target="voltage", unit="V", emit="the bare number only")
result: 6.5
